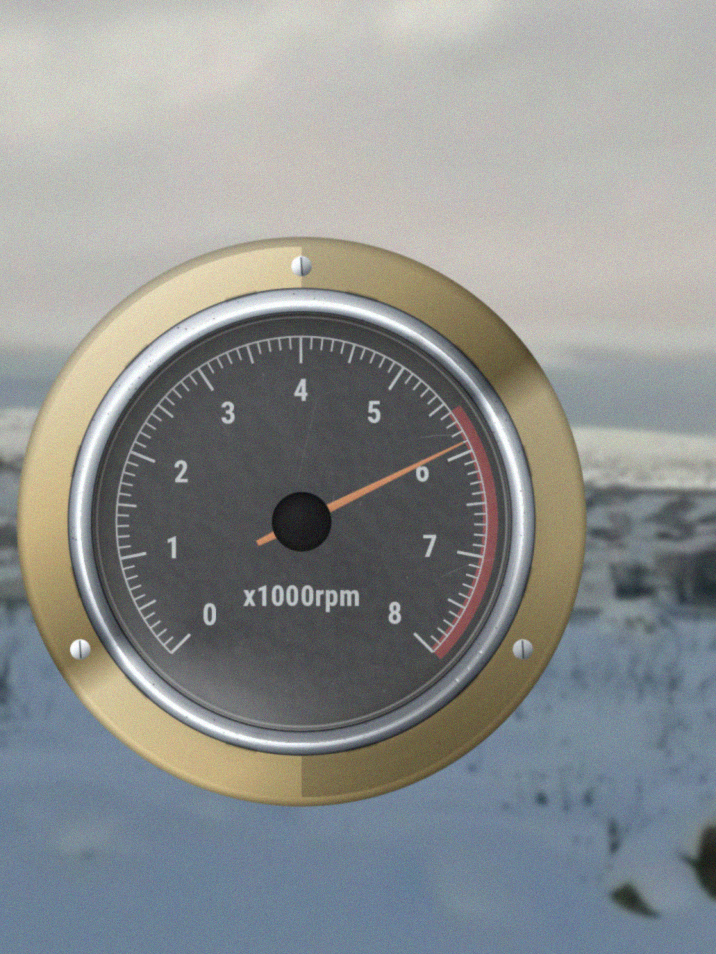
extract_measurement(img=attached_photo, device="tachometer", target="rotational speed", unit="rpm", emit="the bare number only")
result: 5900
